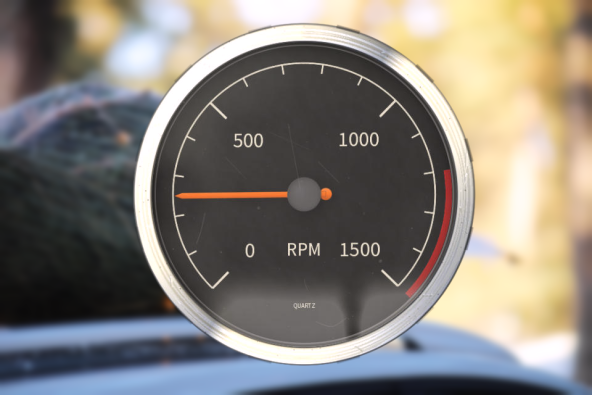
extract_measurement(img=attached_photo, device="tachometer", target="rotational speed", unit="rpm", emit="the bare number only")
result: 250
